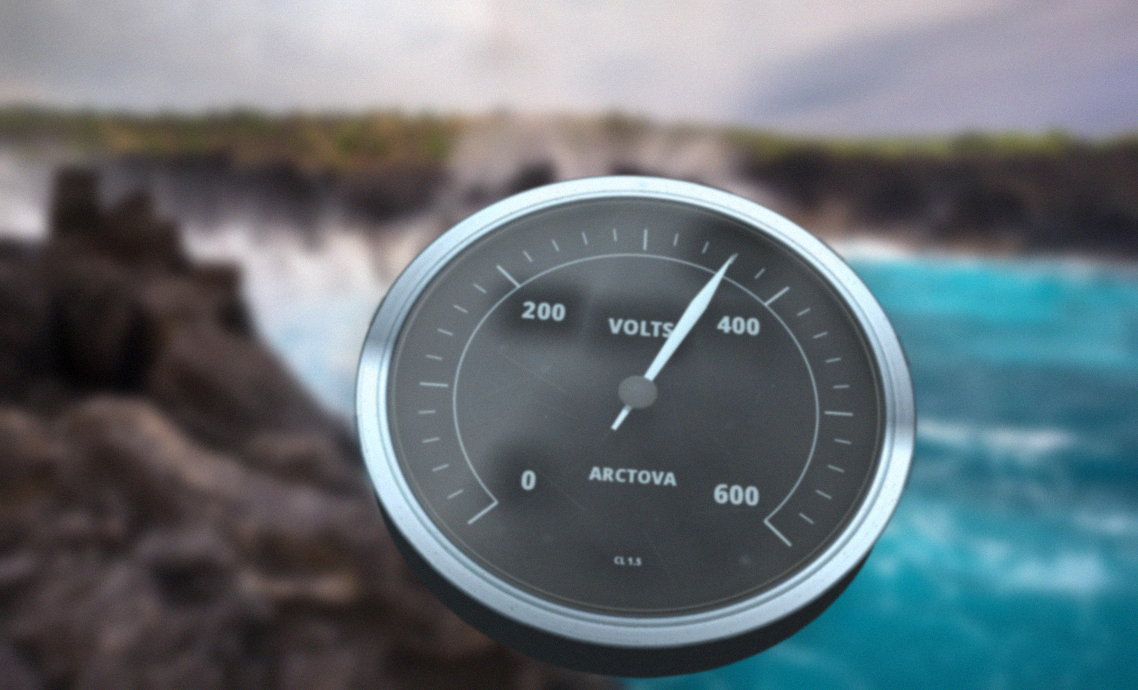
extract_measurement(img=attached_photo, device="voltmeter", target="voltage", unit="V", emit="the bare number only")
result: 360
